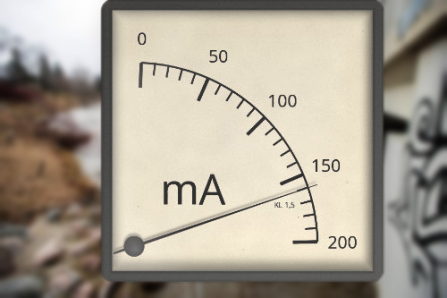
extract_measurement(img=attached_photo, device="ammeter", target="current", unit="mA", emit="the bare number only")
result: 160
